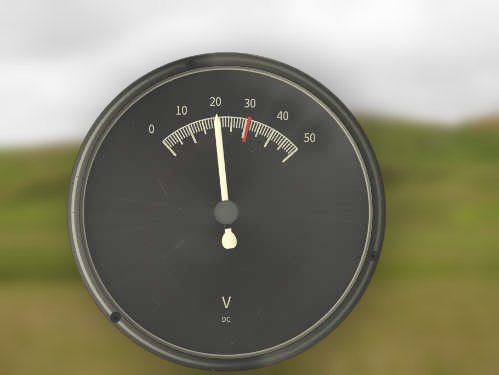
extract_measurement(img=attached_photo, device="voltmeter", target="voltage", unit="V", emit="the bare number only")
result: 20
